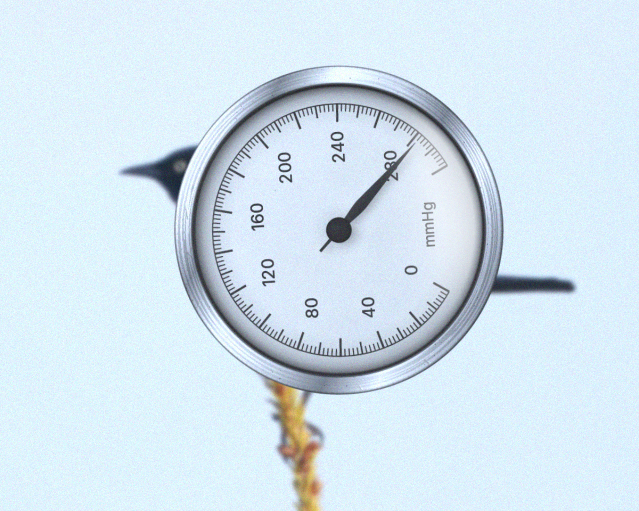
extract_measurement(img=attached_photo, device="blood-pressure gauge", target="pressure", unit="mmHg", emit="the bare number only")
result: 282
